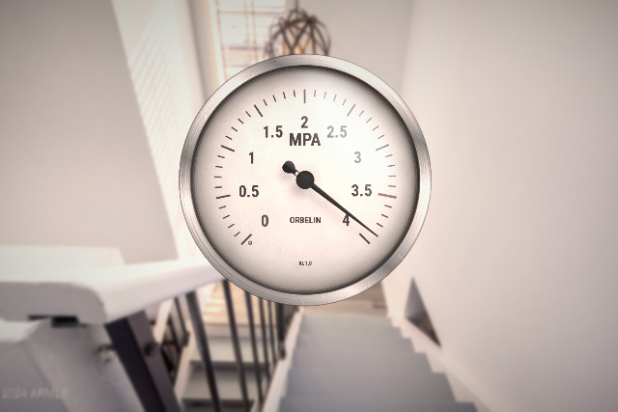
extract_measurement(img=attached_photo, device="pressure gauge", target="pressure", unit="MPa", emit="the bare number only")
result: 3.9
